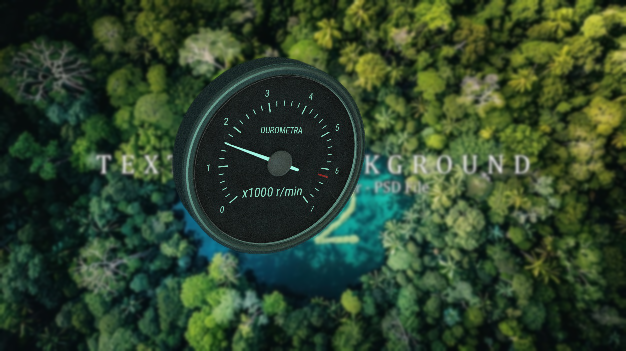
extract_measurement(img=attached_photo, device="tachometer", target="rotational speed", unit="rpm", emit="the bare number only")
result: 1600
